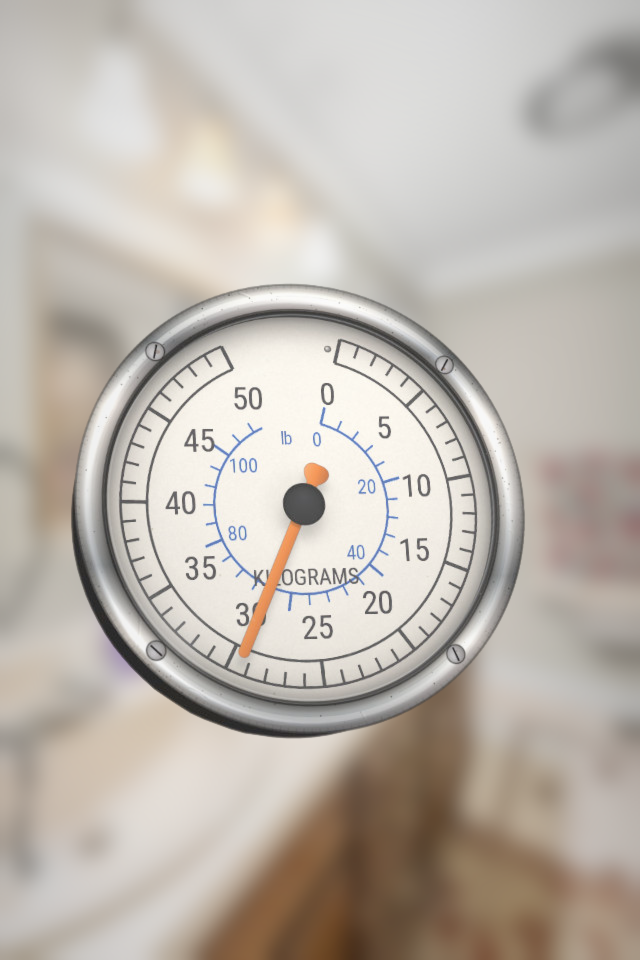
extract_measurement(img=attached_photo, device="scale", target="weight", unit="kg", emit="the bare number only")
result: 29.5
